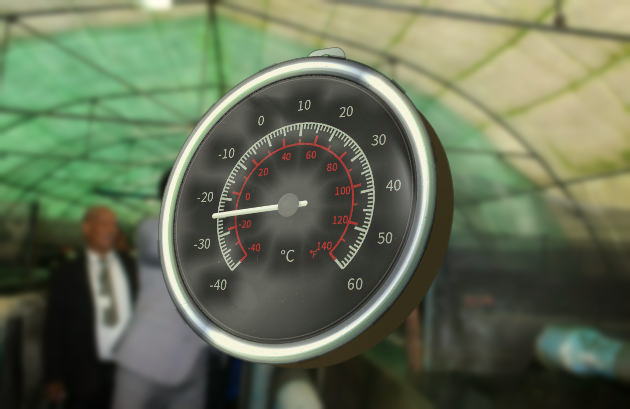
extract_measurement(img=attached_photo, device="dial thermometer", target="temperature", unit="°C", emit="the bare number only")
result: -25
